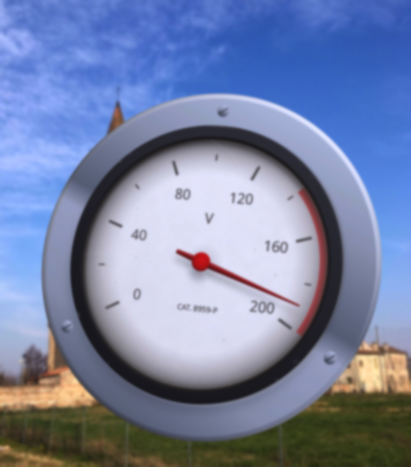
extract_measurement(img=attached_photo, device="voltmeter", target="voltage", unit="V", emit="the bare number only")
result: 190
